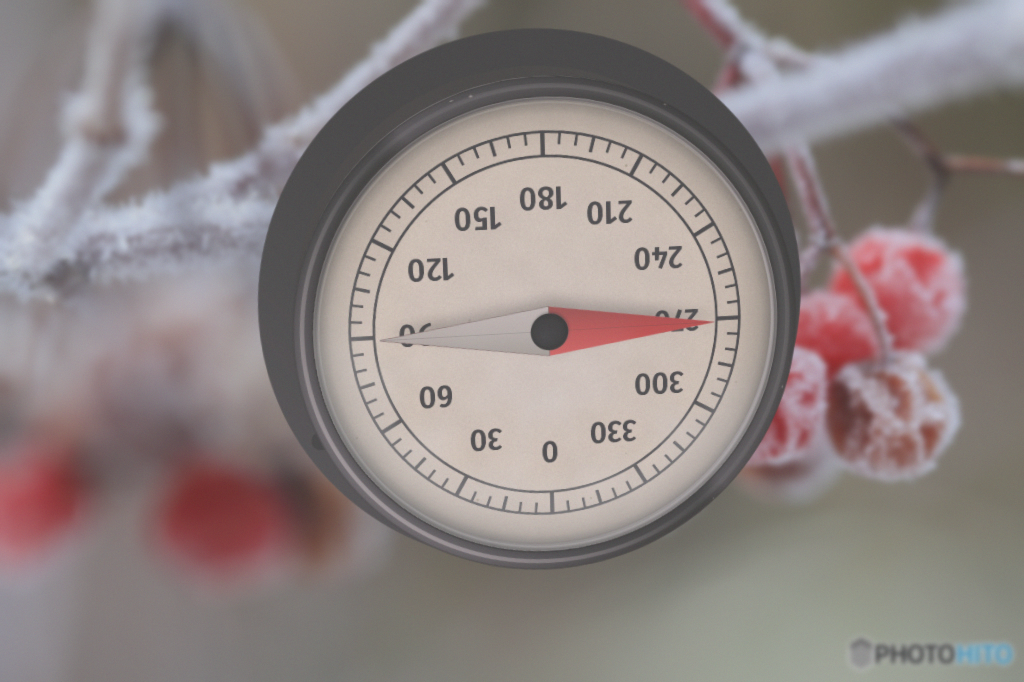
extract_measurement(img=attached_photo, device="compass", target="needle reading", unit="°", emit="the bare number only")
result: 270
